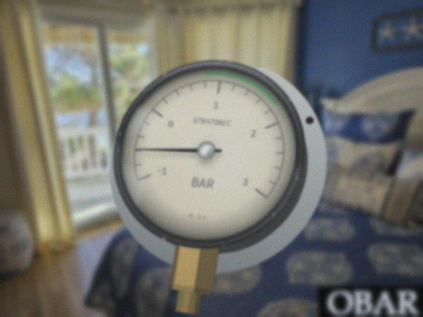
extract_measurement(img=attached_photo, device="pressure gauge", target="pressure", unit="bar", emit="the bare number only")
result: -0.6
